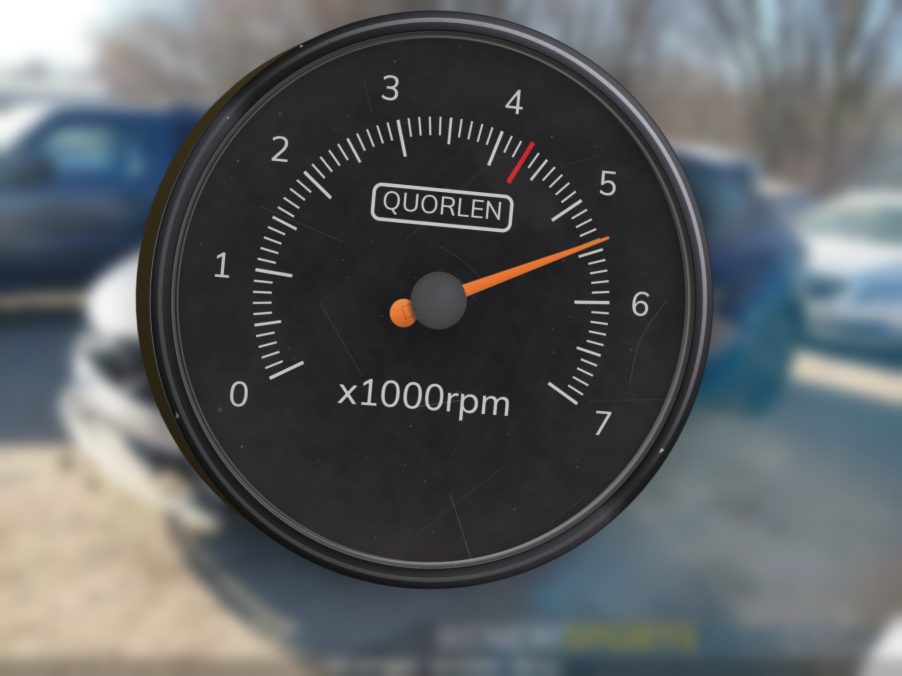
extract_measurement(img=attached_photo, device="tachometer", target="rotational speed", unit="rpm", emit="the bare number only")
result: 5400
